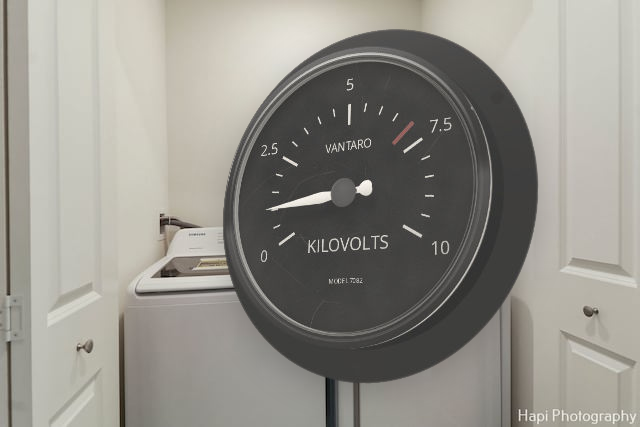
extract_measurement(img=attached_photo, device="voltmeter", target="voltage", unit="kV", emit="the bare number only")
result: 1
